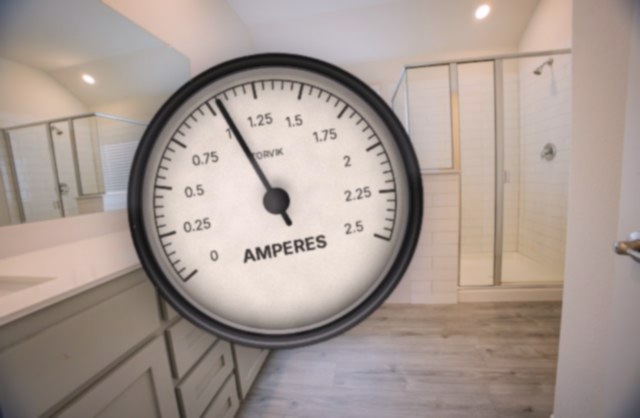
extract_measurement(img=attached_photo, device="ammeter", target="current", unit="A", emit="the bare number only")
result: 1.05
